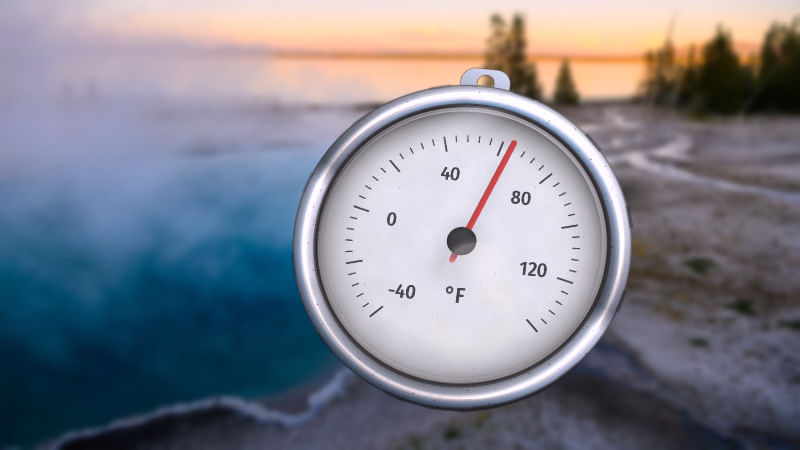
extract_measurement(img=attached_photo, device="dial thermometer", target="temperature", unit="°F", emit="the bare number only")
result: 64
